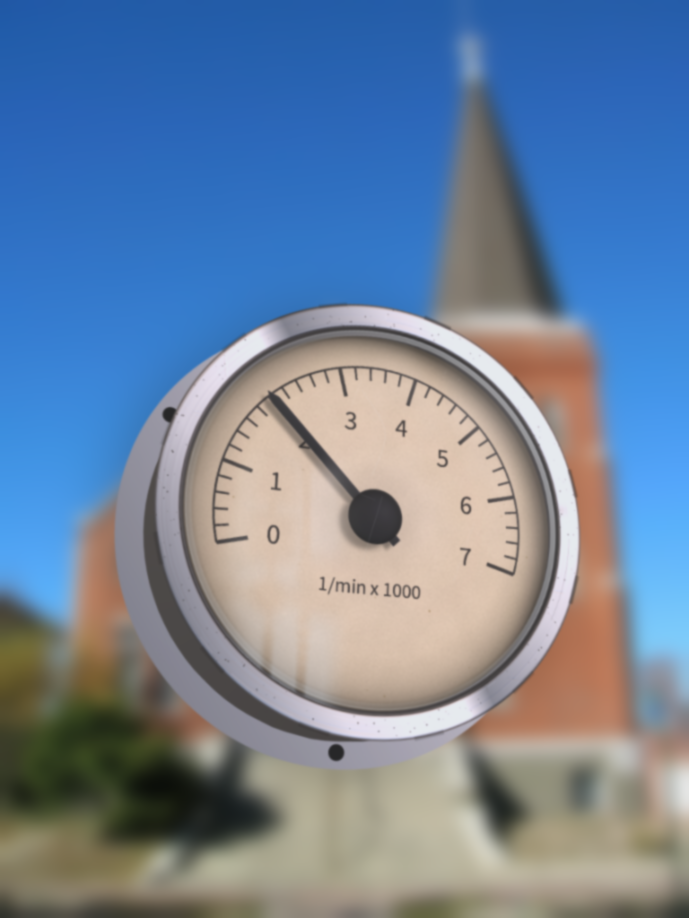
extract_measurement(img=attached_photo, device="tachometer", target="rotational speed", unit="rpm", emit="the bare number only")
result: 2000
